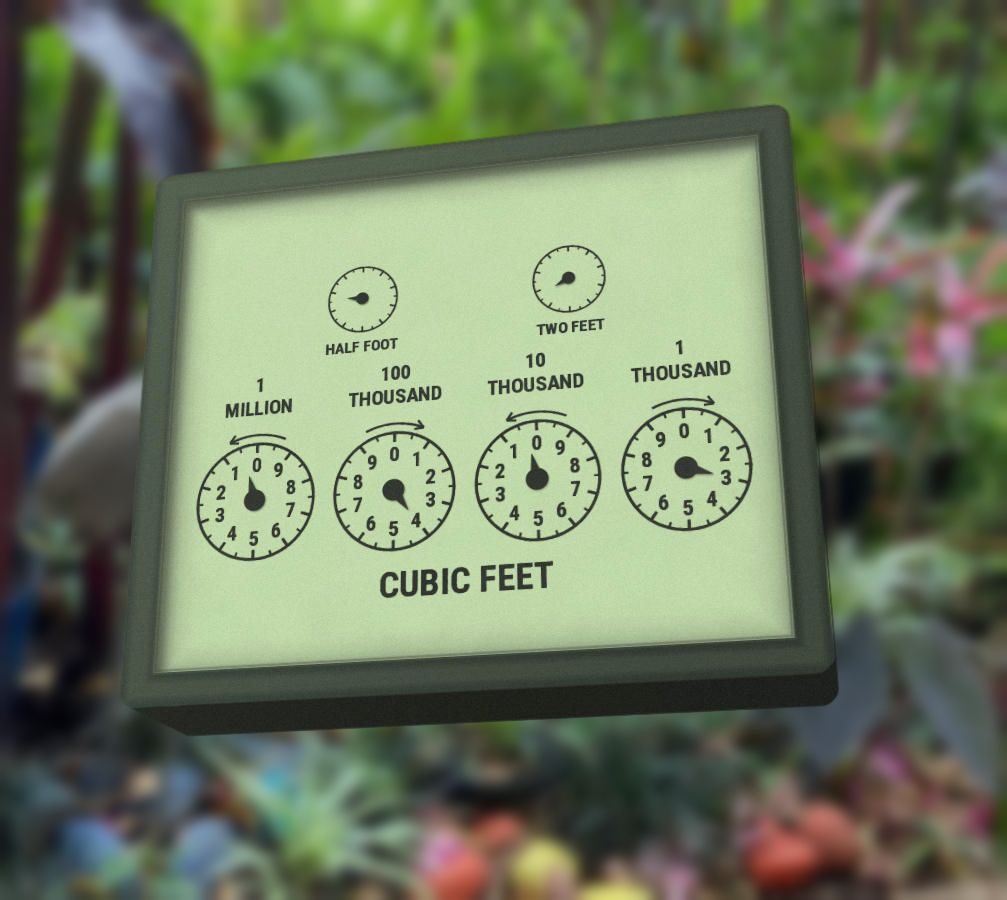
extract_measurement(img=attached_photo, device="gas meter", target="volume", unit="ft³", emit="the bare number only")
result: 40300
